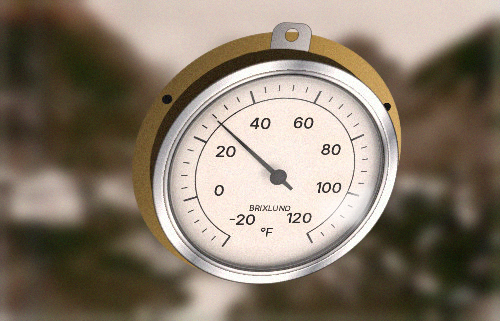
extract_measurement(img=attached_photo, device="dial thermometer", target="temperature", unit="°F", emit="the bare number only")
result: 28
